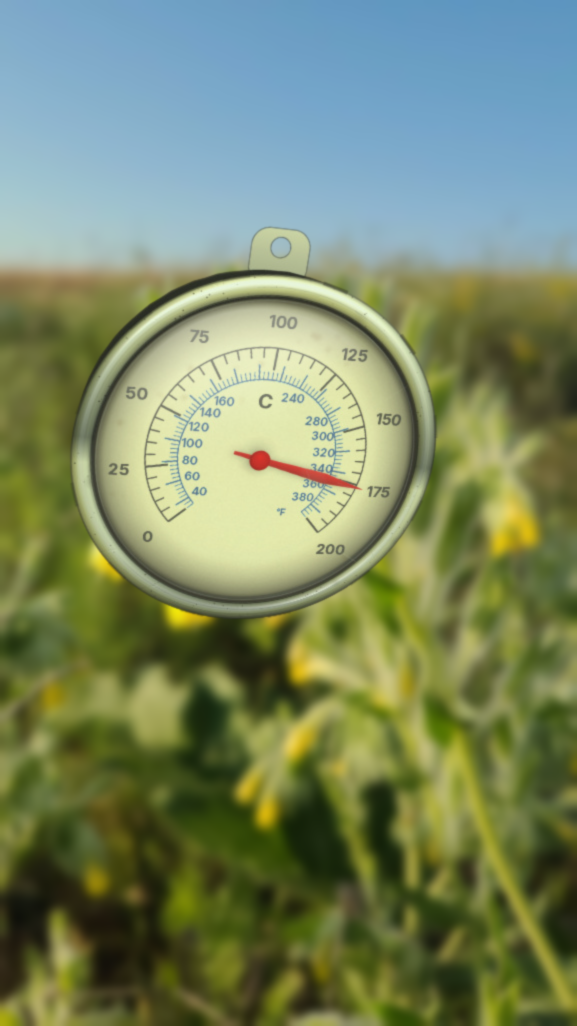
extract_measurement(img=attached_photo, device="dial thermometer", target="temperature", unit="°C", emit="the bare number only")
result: 175
